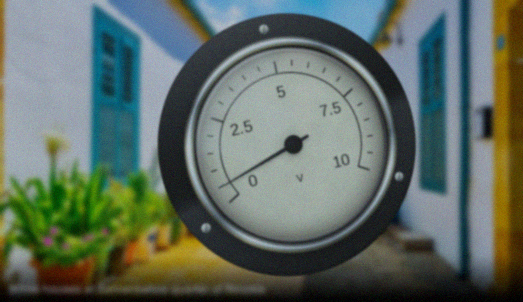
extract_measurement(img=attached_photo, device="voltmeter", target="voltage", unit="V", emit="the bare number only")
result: 0.5
